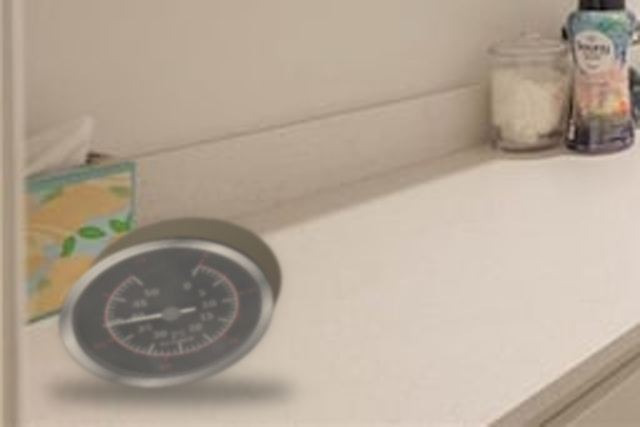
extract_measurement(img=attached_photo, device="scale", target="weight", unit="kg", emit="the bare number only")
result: 40
